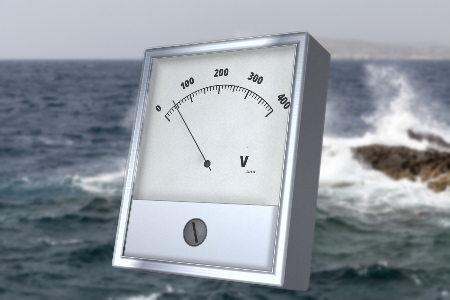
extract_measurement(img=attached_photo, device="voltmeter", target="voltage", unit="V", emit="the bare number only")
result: 50
